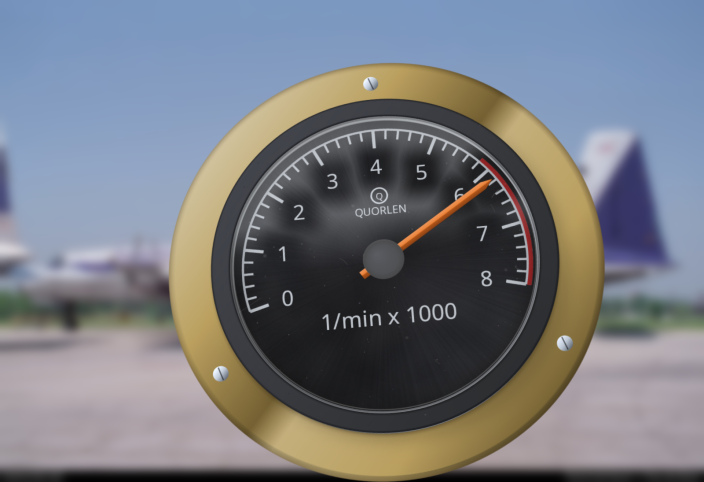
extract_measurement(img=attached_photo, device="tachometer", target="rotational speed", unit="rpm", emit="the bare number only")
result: 6200
